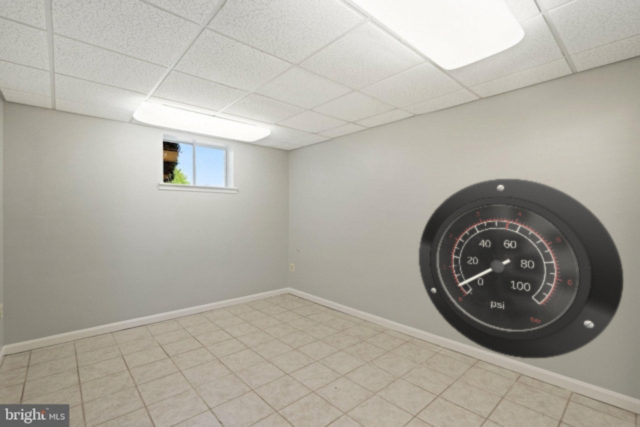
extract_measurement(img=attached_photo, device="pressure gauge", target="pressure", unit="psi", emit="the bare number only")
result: 5
